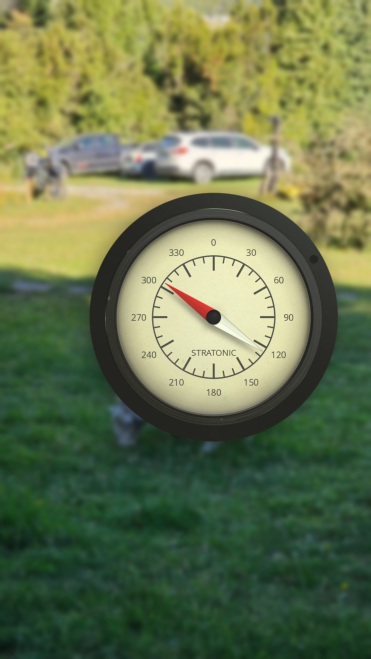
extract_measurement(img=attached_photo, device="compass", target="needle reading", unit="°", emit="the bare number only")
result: 305
